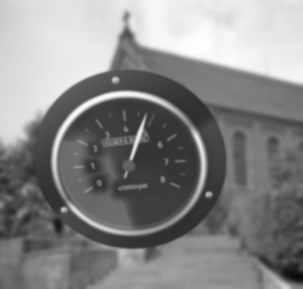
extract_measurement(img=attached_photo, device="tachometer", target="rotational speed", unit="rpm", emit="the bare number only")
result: 4750
